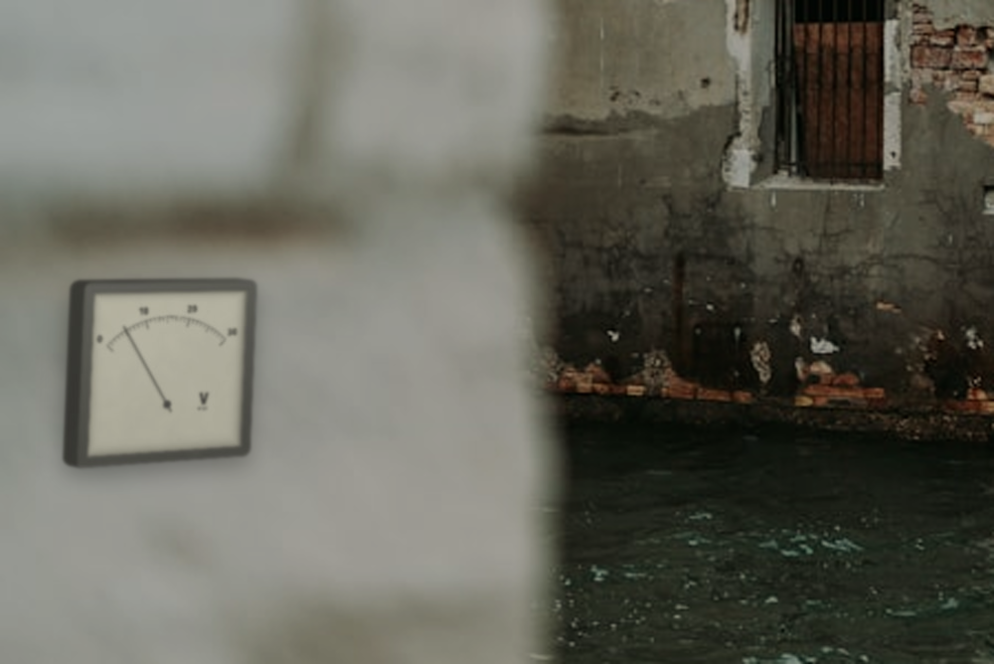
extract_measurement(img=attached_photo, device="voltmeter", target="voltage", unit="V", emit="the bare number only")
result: 5
